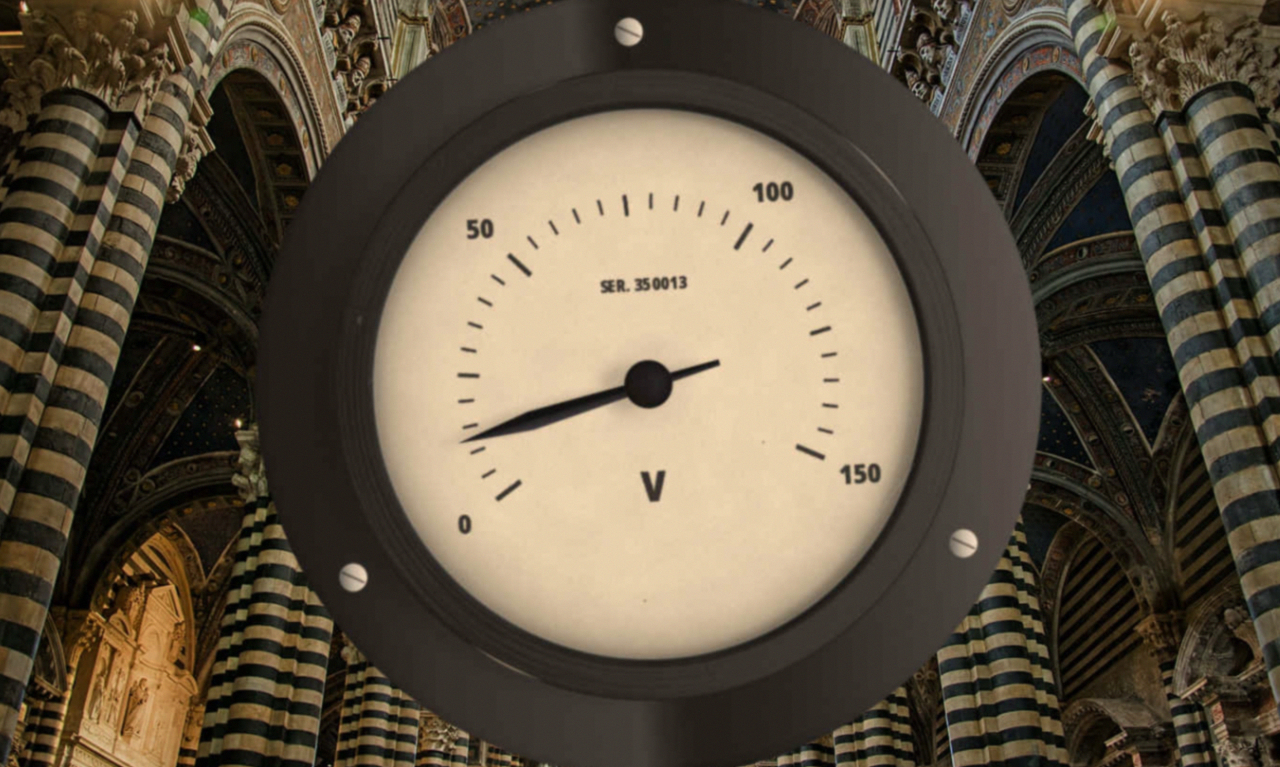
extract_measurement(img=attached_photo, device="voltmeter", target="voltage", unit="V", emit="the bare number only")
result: 12.5
